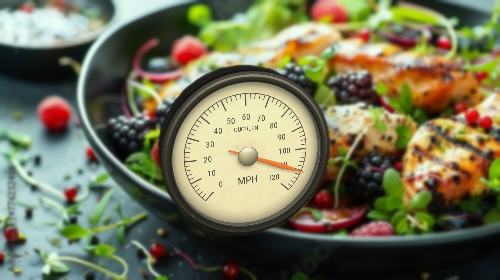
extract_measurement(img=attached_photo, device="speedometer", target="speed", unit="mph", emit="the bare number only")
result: 110
